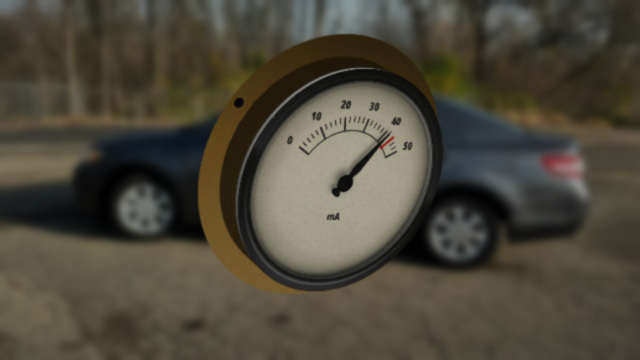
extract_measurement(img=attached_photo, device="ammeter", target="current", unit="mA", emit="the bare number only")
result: 40
